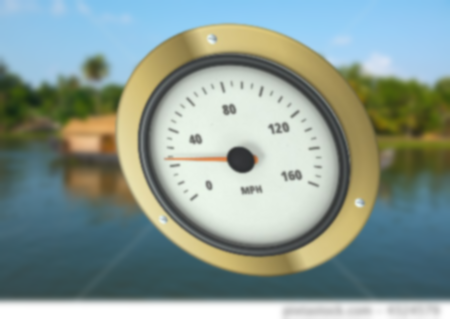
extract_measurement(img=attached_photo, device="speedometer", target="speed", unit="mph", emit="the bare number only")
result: 25
